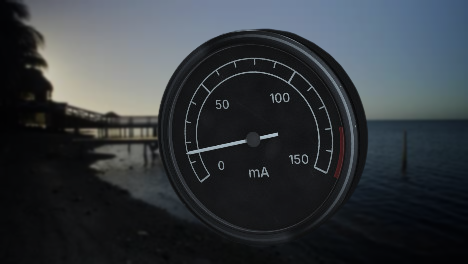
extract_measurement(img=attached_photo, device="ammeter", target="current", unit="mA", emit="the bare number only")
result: 15
